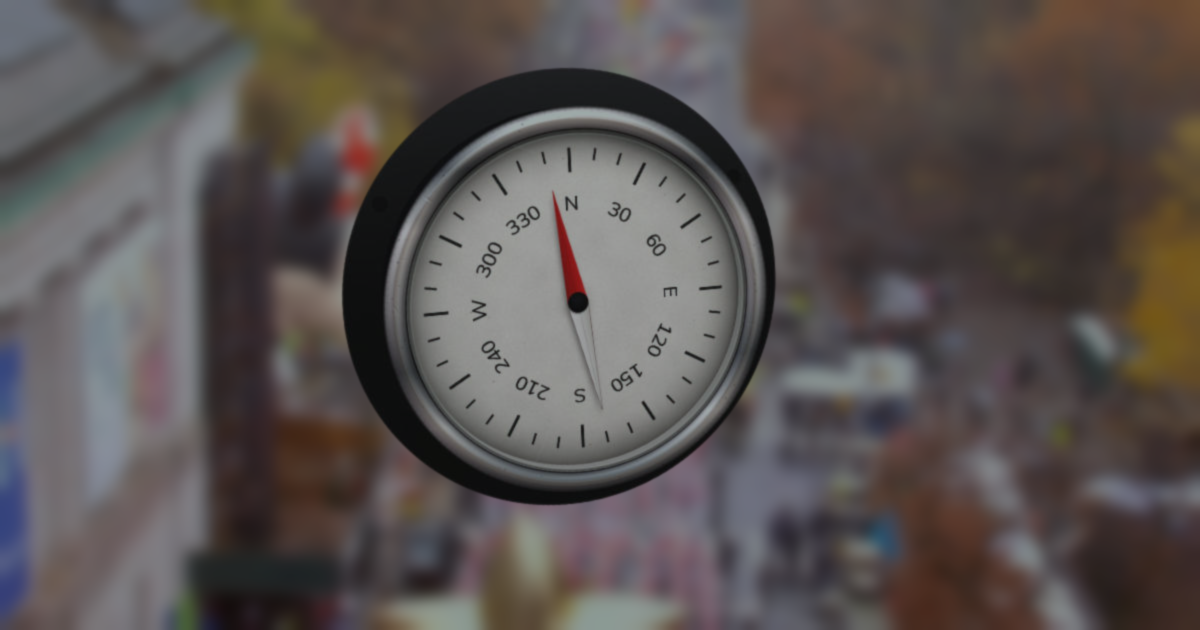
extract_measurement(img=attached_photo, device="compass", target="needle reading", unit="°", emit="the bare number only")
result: 350
